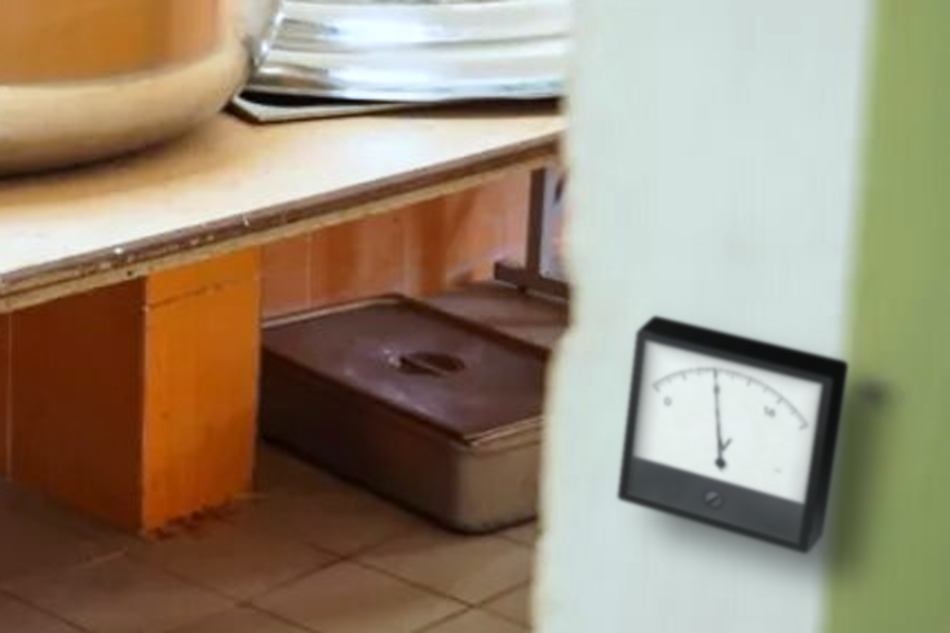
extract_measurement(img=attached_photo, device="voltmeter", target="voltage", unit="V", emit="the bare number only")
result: 8
